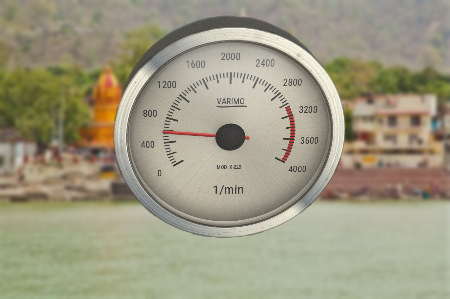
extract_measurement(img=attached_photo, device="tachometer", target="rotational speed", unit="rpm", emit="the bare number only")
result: 600
